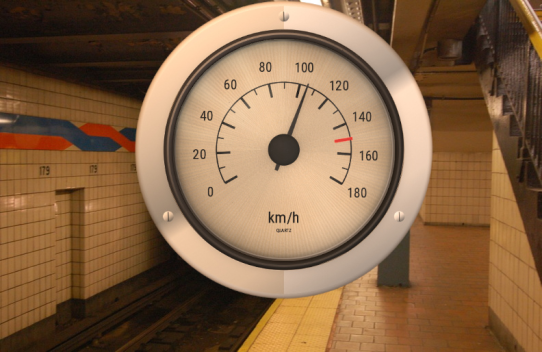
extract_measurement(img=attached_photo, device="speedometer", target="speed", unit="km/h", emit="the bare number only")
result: 105
